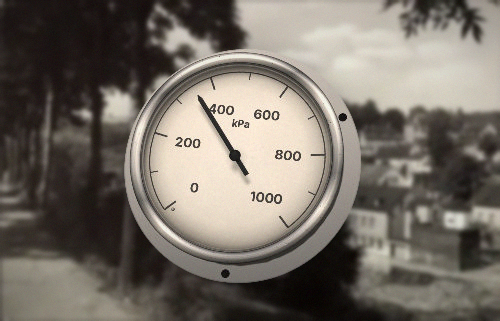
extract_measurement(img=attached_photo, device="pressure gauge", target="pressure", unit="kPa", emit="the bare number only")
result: 350
